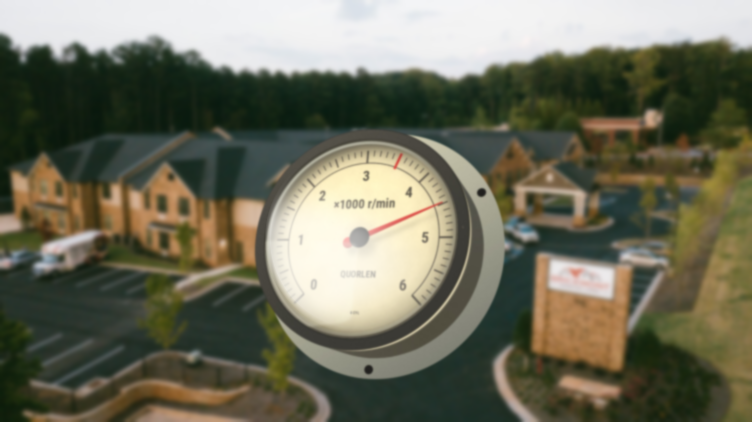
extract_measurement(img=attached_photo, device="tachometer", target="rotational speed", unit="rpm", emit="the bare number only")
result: 4500
